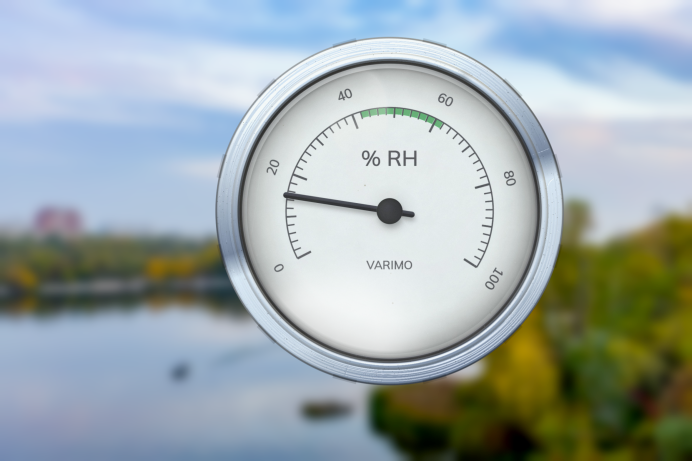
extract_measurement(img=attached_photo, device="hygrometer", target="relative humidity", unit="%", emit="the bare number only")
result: 15
